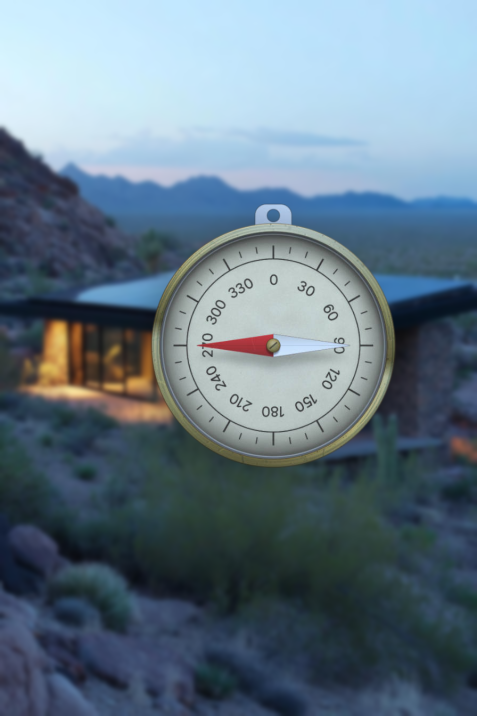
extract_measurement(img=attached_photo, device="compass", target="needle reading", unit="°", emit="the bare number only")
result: 270
